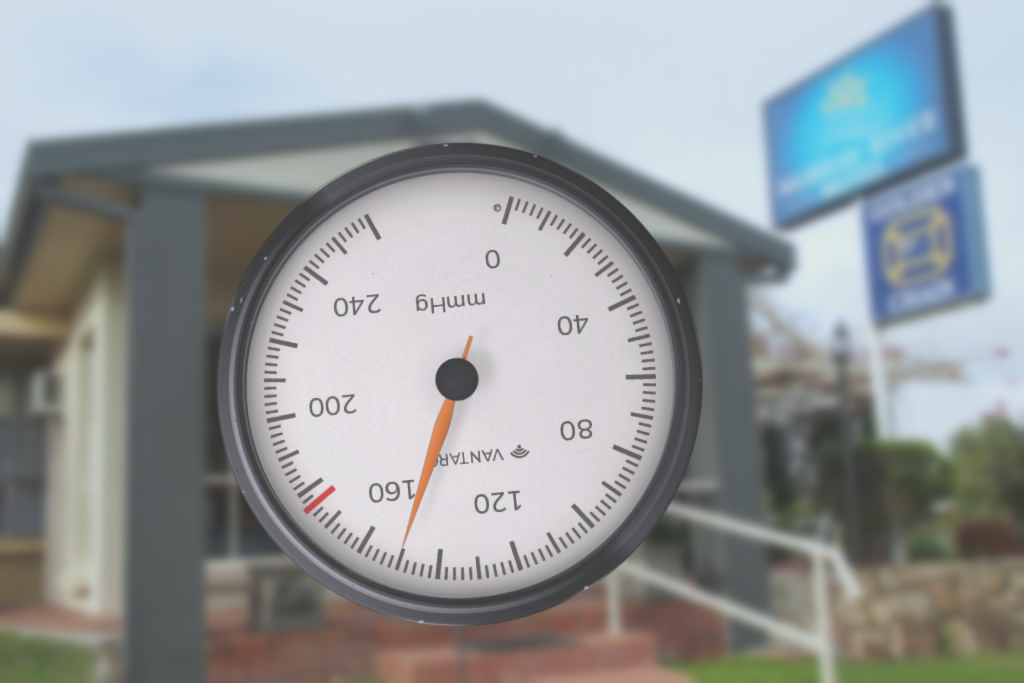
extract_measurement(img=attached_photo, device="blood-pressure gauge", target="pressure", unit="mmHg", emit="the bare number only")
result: 150
